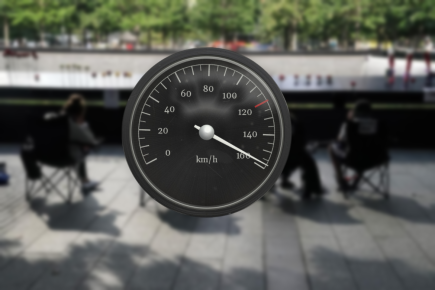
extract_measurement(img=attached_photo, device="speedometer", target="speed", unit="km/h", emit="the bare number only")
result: 157.5
